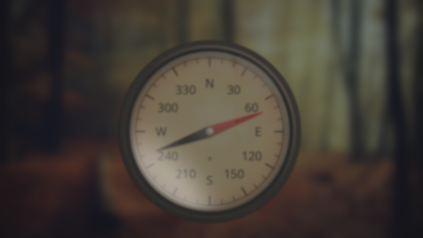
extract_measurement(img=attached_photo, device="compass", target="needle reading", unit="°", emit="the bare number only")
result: 70
